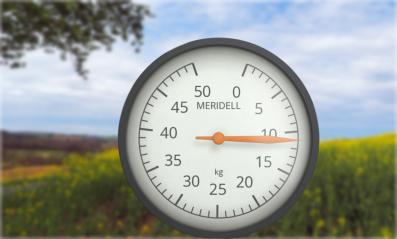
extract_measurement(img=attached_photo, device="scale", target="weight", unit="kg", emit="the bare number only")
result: 11
